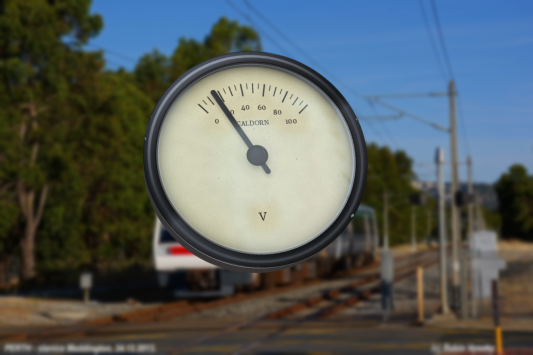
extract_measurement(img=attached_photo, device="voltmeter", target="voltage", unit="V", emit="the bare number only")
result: 15
